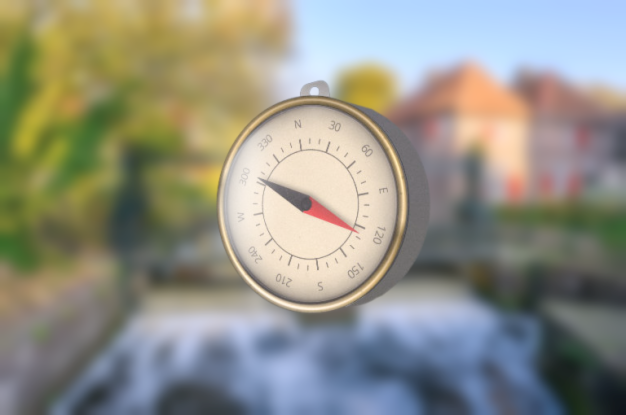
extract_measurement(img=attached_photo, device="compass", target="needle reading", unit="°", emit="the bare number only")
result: 125
